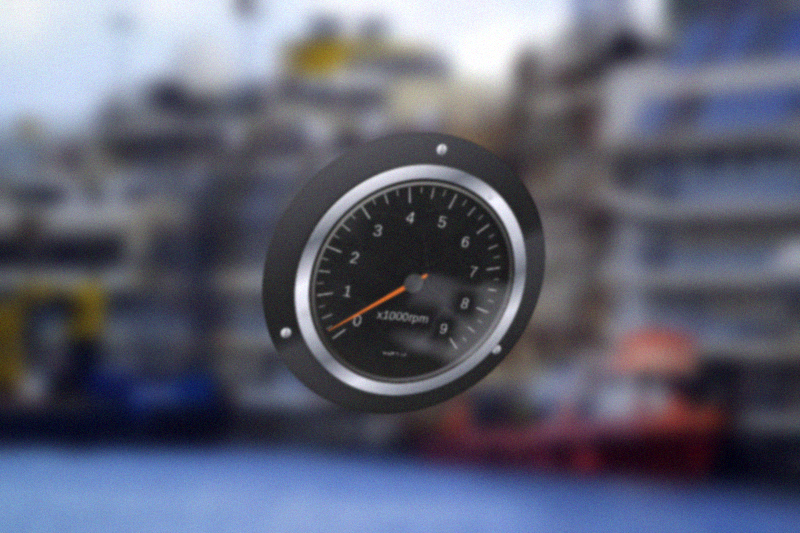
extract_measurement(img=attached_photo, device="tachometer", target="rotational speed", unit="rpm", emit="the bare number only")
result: 250
